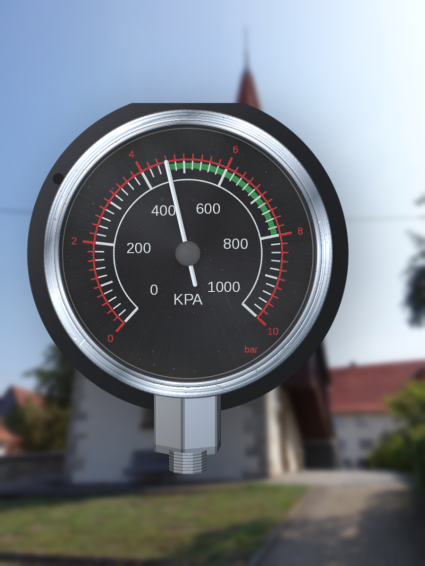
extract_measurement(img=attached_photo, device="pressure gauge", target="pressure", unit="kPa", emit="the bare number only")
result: 460
